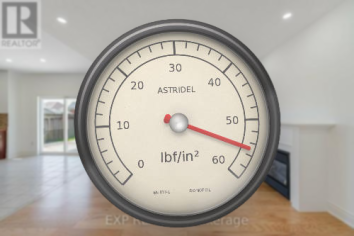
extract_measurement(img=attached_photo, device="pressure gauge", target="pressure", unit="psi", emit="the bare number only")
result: 55
